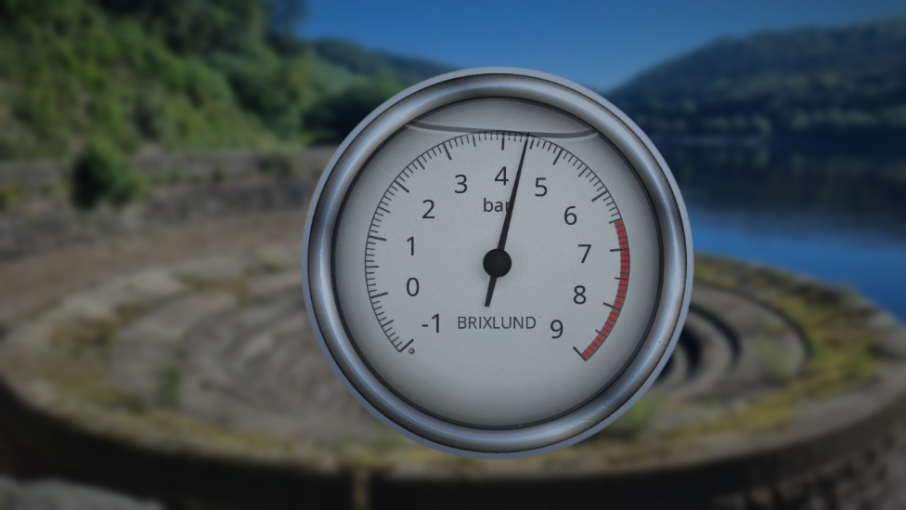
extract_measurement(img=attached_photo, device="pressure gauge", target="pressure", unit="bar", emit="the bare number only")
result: 4.4
